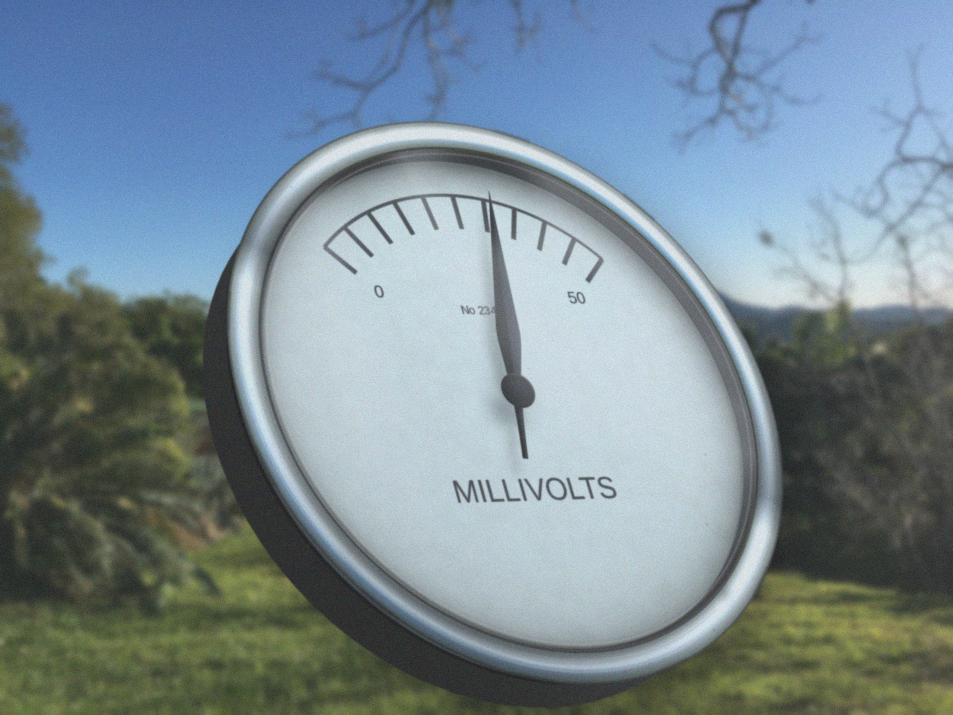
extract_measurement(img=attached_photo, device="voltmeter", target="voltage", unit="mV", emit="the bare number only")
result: 30
